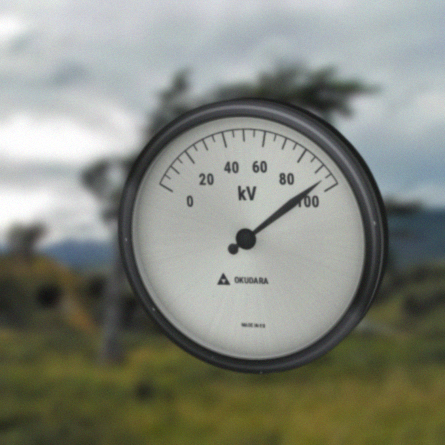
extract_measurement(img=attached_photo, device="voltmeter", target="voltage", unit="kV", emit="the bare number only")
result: 95
